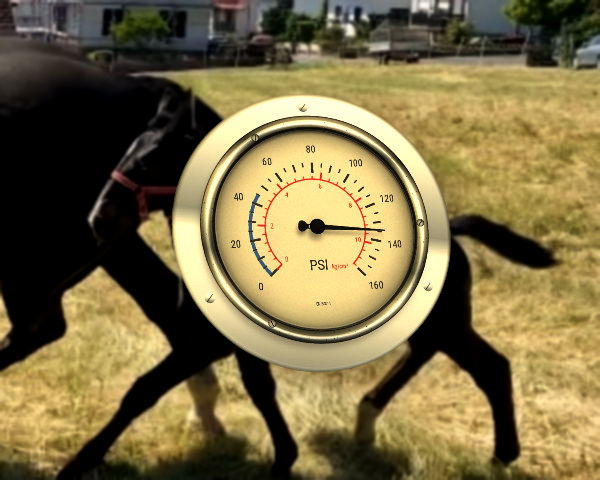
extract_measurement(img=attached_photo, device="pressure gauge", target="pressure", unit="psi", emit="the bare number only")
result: 135
